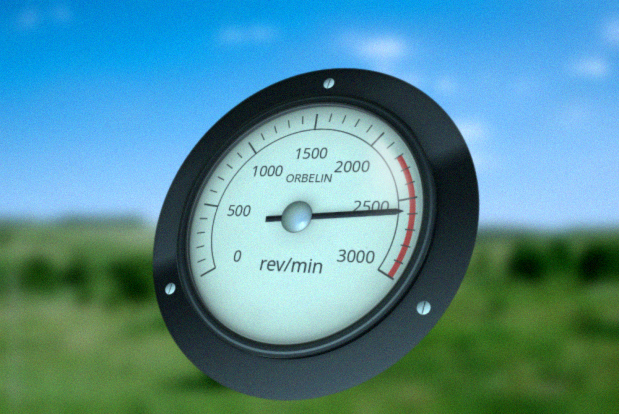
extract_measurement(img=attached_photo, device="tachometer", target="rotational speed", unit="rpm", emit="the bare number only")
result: 2600
